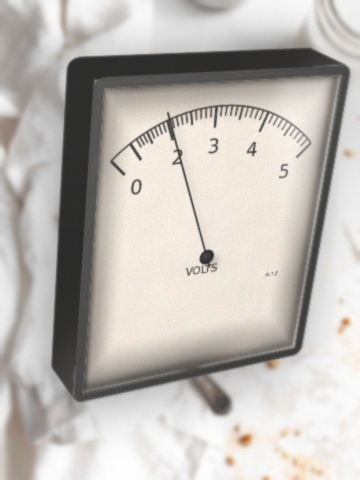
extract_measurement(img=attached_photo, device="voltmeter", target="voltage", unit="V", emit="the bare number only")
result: 2
